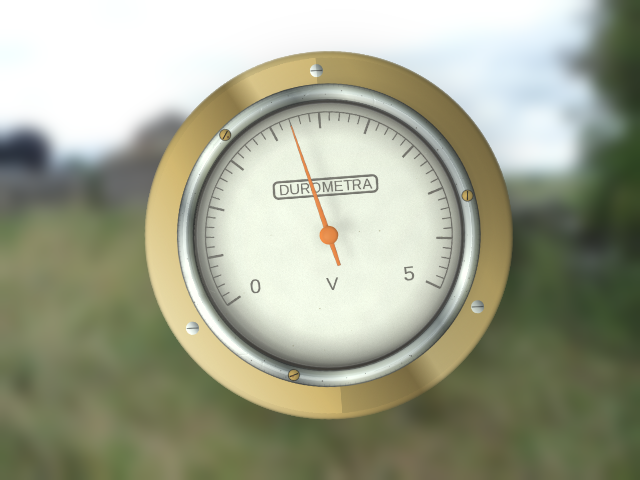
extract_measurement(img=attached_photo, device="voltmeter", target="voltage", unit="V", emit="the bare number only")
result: 2.2
